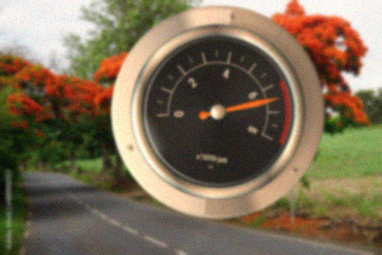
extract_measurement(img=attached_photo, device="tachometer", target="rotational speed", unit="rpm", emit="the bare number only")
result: 6500
